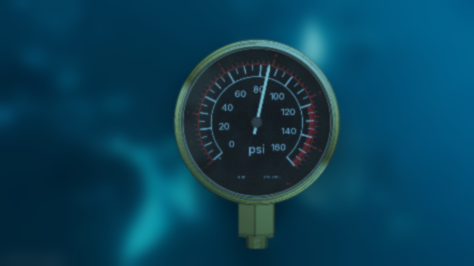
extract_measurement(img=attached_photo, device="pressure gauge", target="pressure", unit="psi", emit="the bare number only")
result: 85
